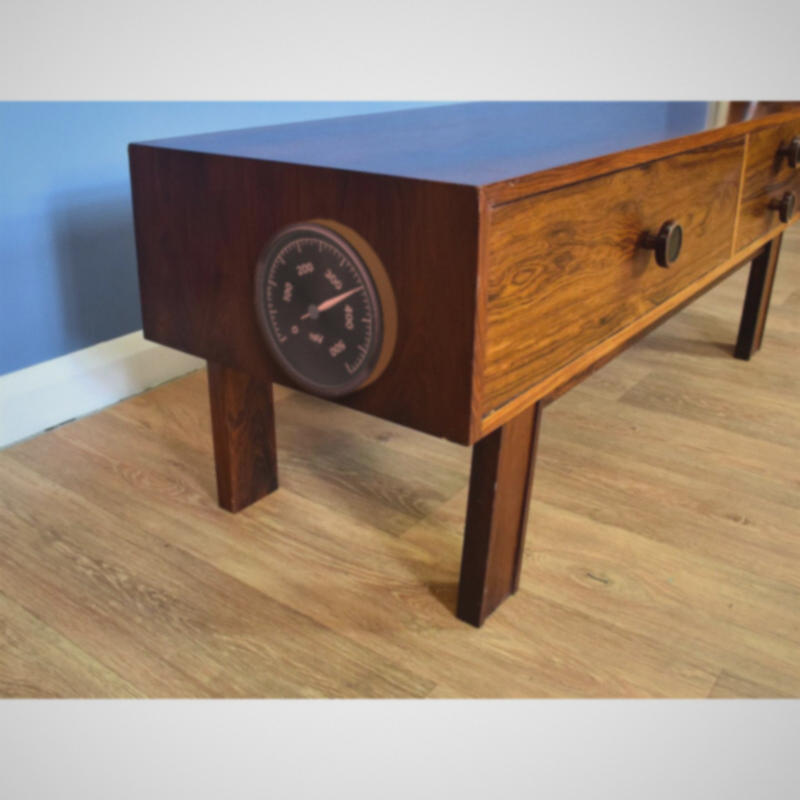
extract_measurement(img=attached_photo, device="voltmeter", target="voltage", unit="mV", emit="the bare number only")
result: 350
